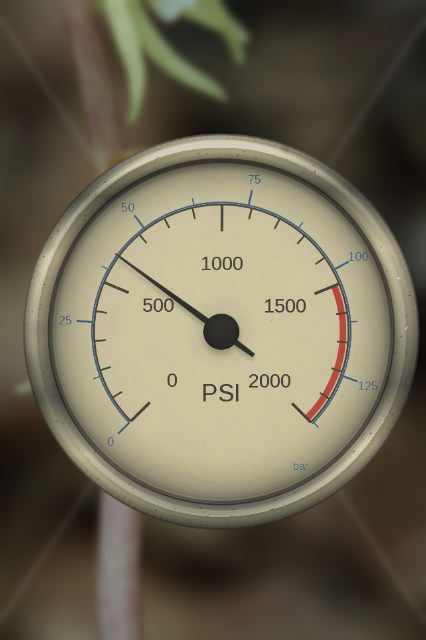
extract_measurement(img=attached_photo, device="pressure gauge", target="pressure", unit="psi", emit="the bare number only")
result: 600
